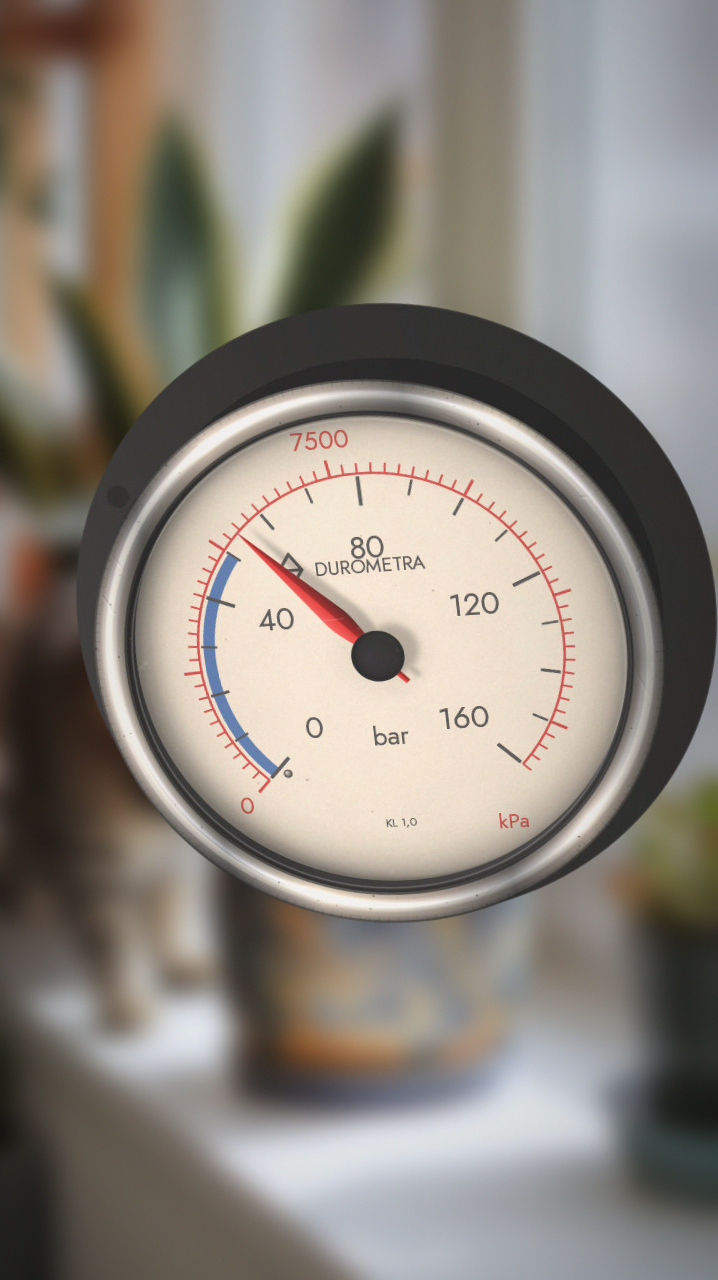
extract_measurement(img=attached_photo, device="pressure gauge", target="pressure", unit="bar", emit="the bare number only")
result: 55
